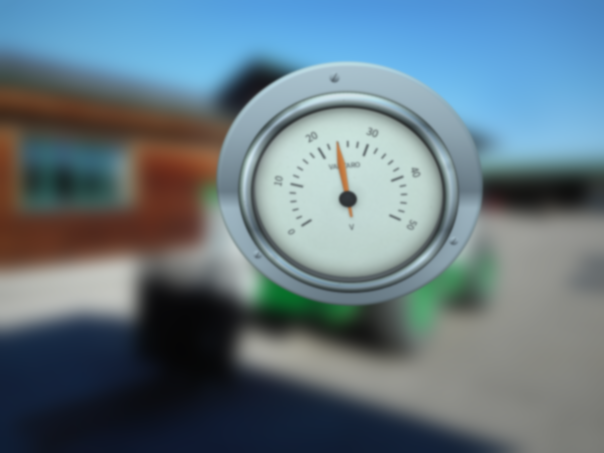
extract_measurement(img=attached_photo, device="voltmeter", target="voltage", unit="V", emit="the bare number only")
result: 24
